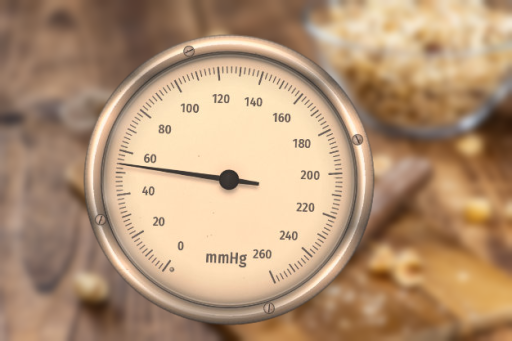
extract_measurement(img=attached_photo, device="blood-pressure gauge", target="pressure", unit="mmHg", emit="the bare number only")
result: 54
